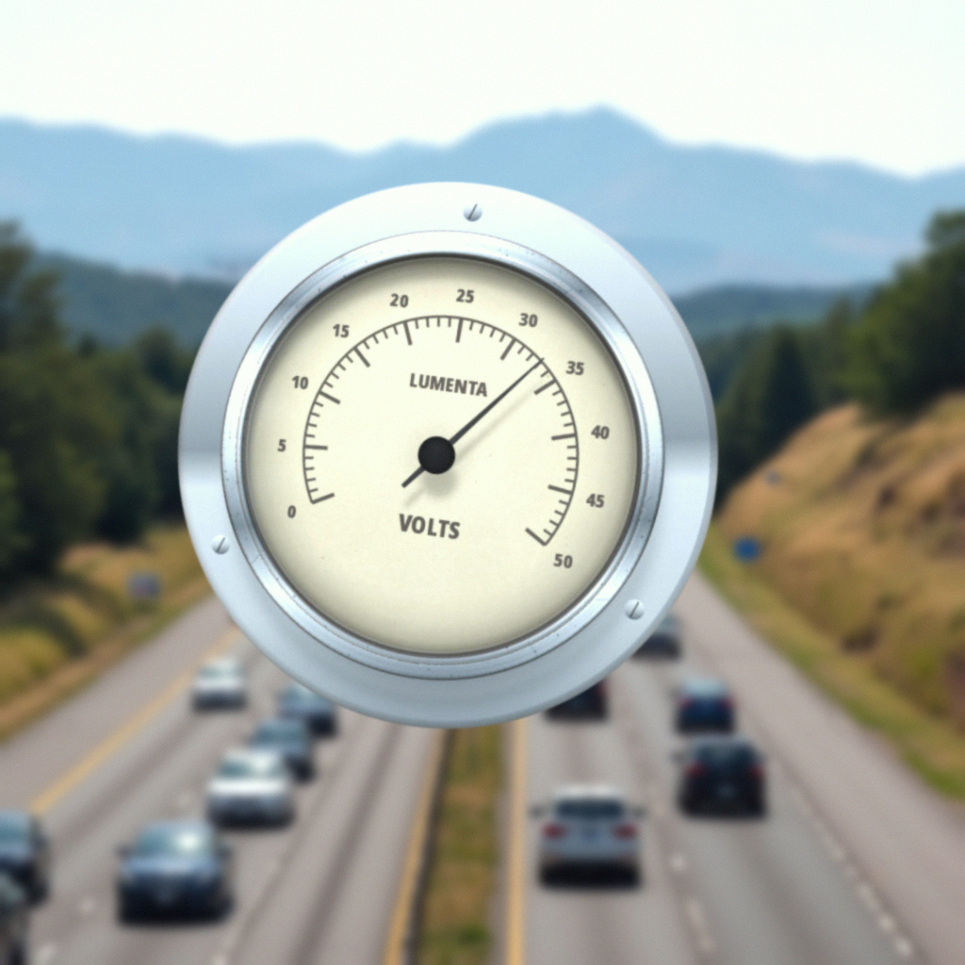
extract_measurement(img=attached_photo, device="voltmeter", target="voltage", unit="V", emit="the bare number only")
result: 33
